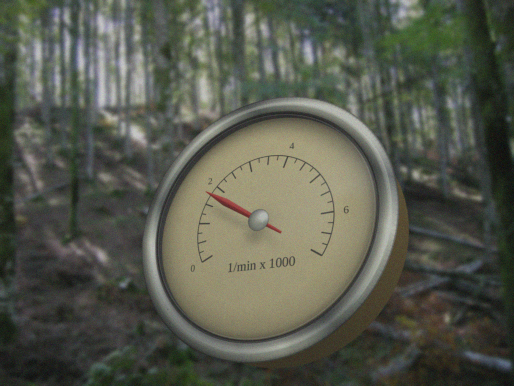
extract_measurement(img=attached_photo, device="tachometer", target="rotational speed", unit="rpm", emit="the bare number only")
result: 1750
